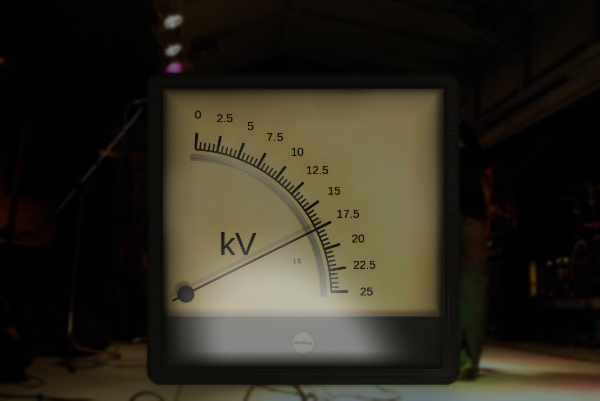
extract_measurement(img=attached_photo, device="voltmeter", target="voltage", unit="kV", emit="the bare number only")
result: 17.5
